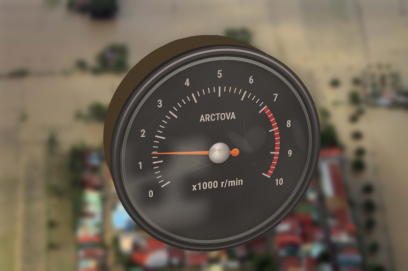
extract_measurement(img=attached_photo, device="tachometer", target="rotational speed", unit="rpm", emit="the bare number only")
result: 1400
